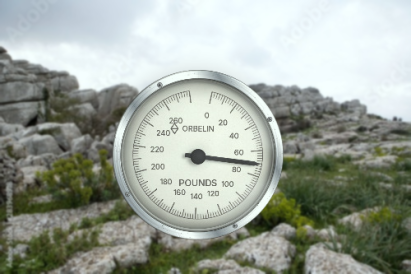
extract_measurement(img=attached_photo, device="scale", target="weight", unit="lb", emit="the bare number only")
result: 70
